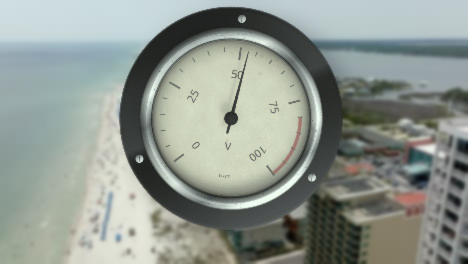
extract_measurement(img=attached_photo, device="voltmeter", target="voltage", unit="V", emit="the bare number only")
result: 52.5
